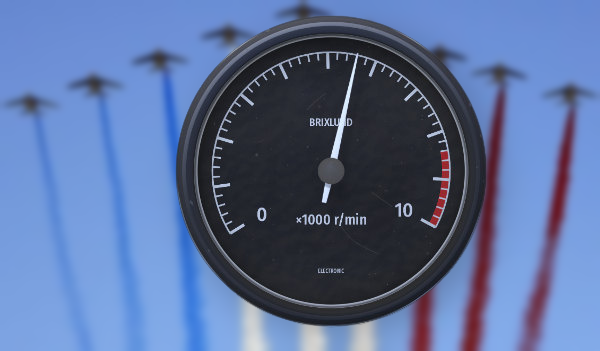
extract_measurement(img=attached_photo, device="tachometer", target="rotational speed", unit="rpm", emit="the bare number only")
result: 5600
